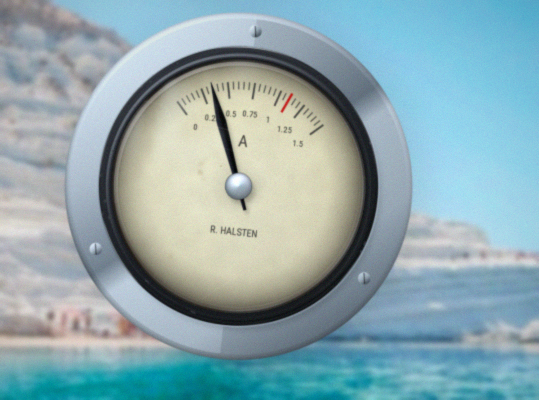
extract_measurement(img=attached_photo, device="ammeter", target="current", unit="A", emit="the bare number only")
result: 0.35
